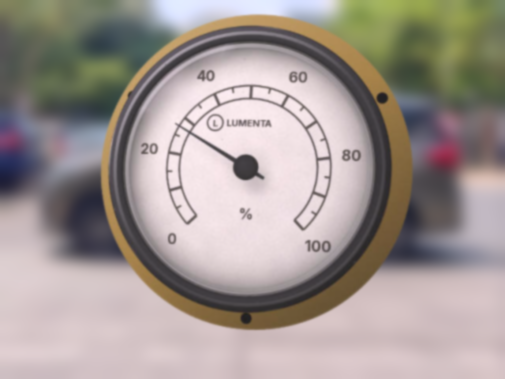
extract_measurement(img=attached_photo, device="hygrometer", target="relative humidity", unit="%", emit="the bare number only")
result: 27.5
